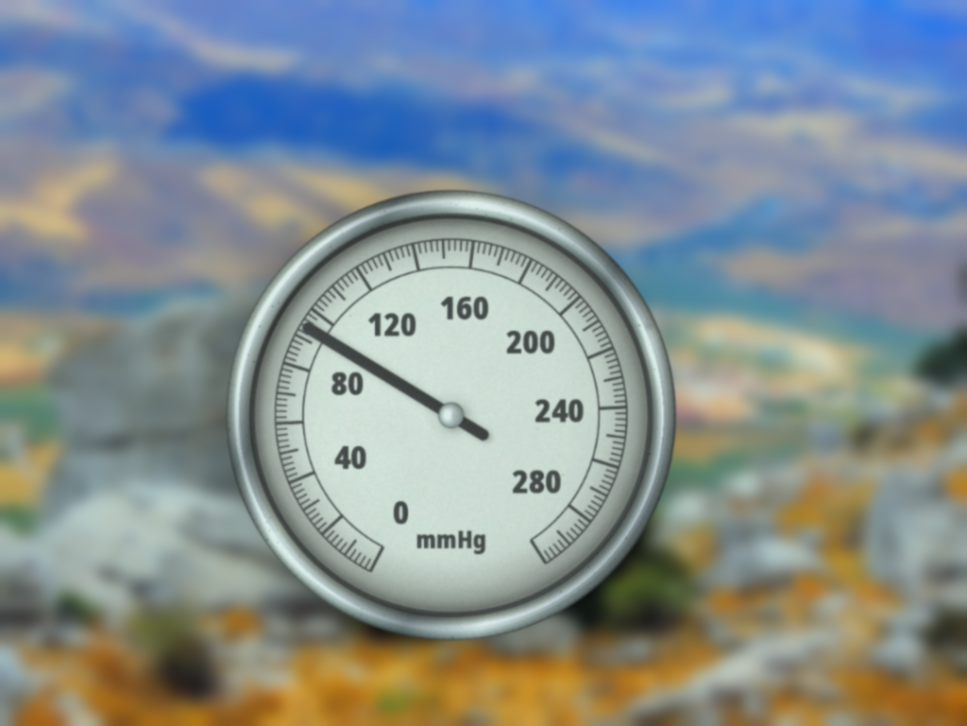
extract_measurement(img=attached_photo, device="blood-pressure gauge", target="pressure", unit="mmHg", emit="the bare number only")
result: 94
